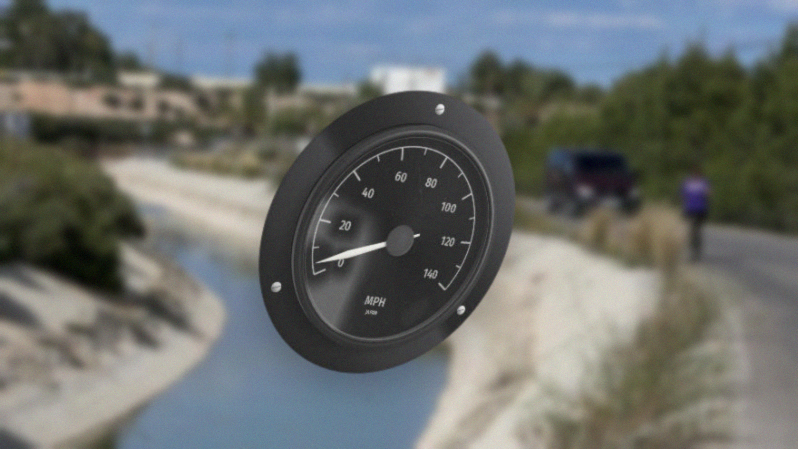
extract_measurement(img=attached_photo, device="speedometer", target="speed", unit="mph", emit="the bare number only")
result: 5
